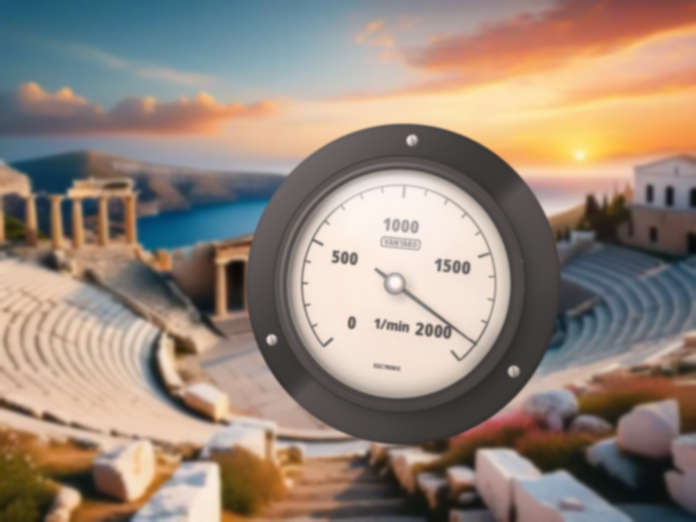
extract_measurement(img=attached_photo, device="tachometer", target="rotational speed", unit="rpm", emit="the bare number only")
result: 1900
